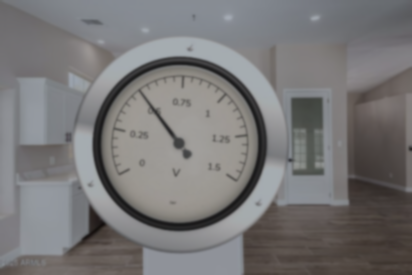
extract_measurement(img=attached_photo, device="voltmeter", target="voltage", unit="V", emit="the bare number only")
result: 0.5
